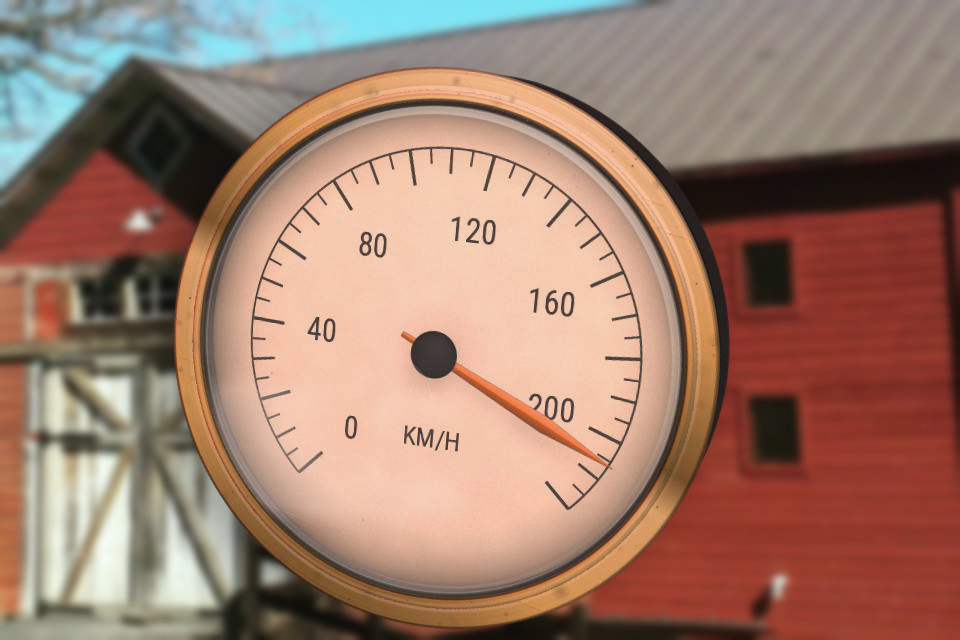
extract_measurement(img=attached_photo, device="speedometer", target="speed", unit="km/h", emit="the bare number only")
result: 205
